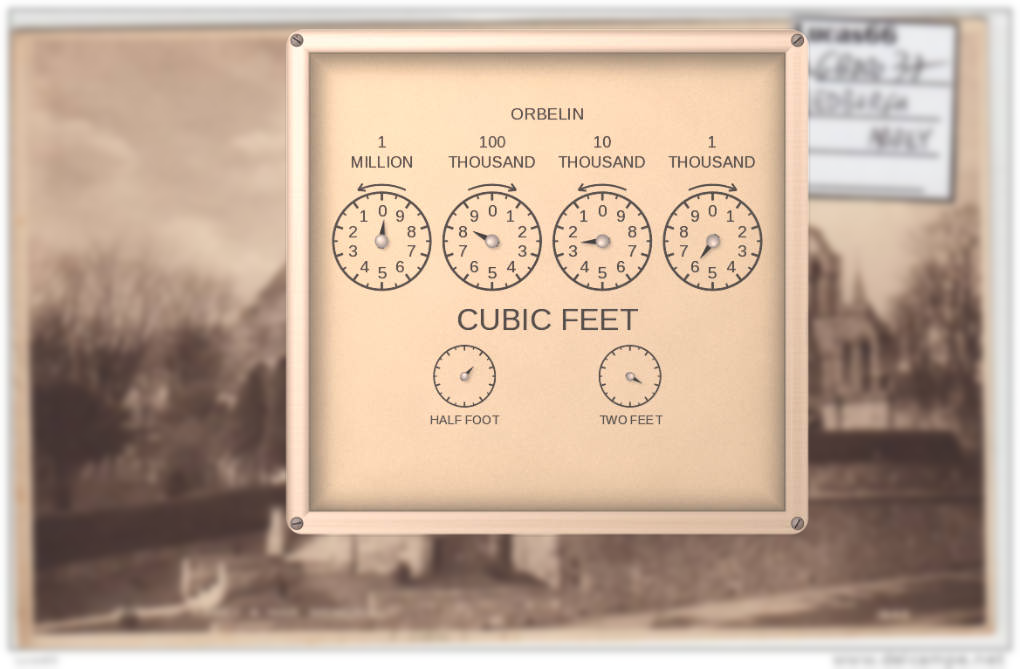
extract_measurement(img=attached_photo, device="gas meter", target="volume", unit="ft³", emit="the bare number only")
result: 982600
